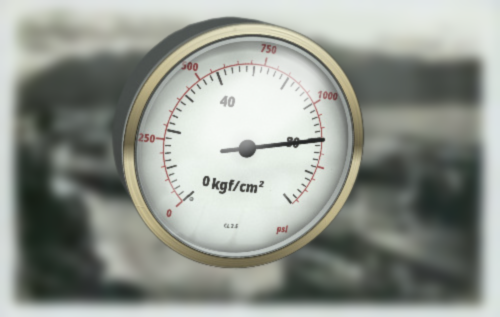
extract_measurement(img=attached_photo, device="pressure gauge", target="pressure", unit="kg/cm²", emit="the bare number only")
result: 80
